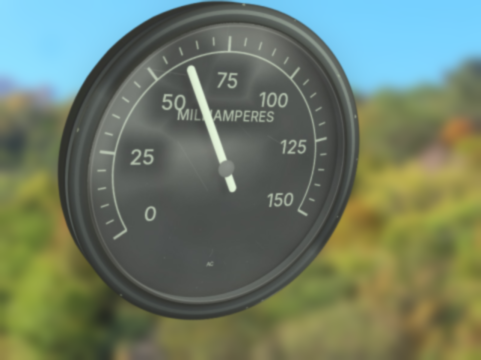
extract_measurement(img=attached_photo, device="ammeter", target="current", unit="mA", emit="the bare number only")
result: 60
